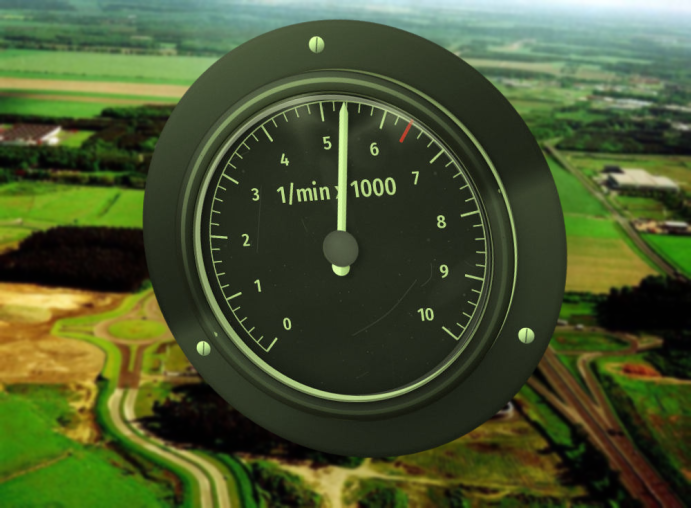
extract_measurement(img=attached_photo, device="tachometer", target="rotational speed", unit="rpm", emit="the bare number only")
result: 5400
